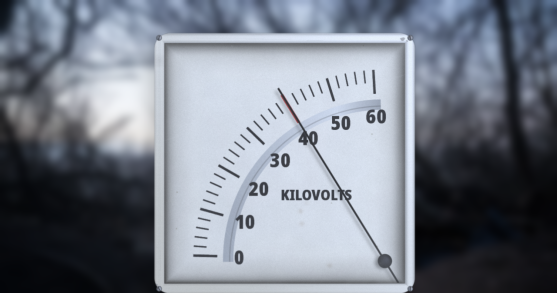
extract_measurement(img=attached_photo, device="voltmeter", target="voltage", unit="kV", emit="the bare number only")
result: 40
